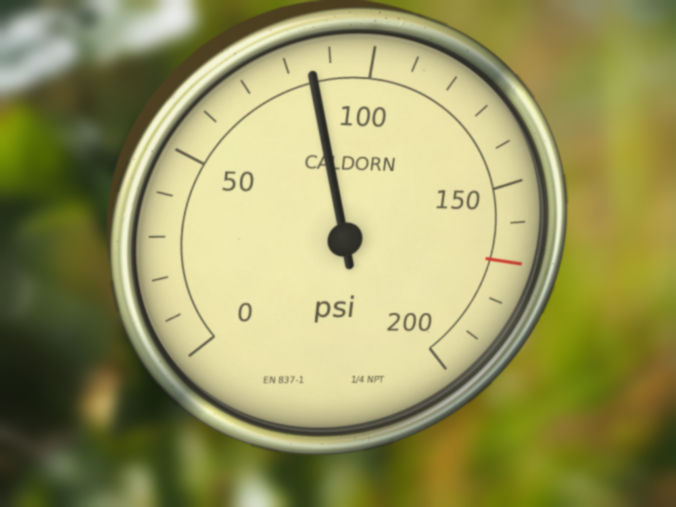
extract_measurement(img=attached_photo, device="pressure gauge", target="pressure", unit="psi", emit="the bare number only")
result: 85
